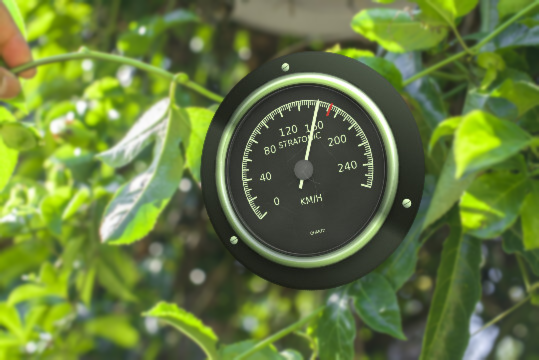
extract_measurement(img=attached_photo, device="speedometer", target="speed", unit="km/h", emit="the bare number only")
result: 160
